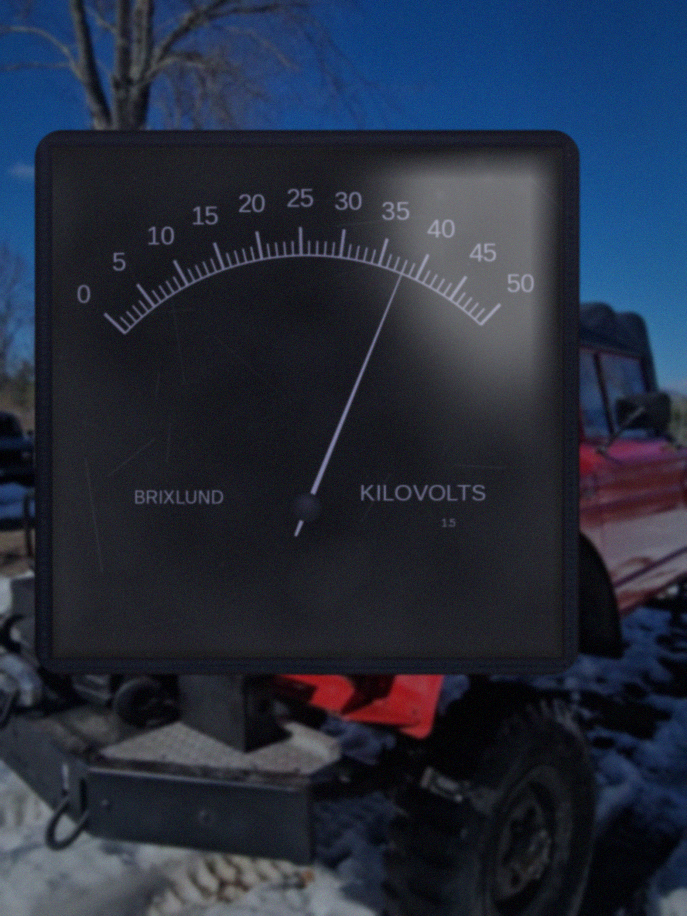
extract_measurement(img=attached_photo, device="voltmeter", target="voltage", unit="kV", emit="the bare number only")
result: 38
